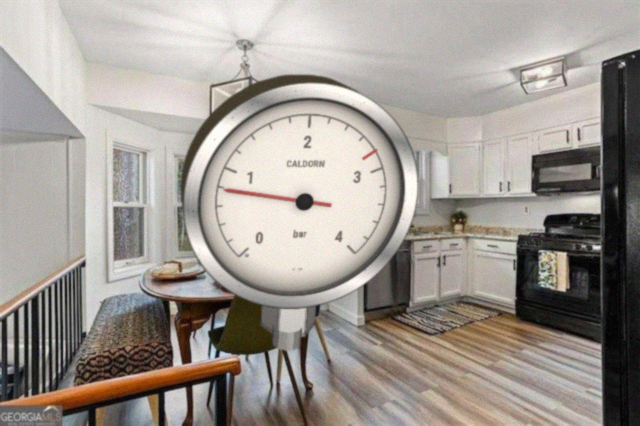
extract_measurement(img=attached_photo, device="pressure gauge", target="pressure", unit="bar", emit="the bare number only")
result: 0.8
